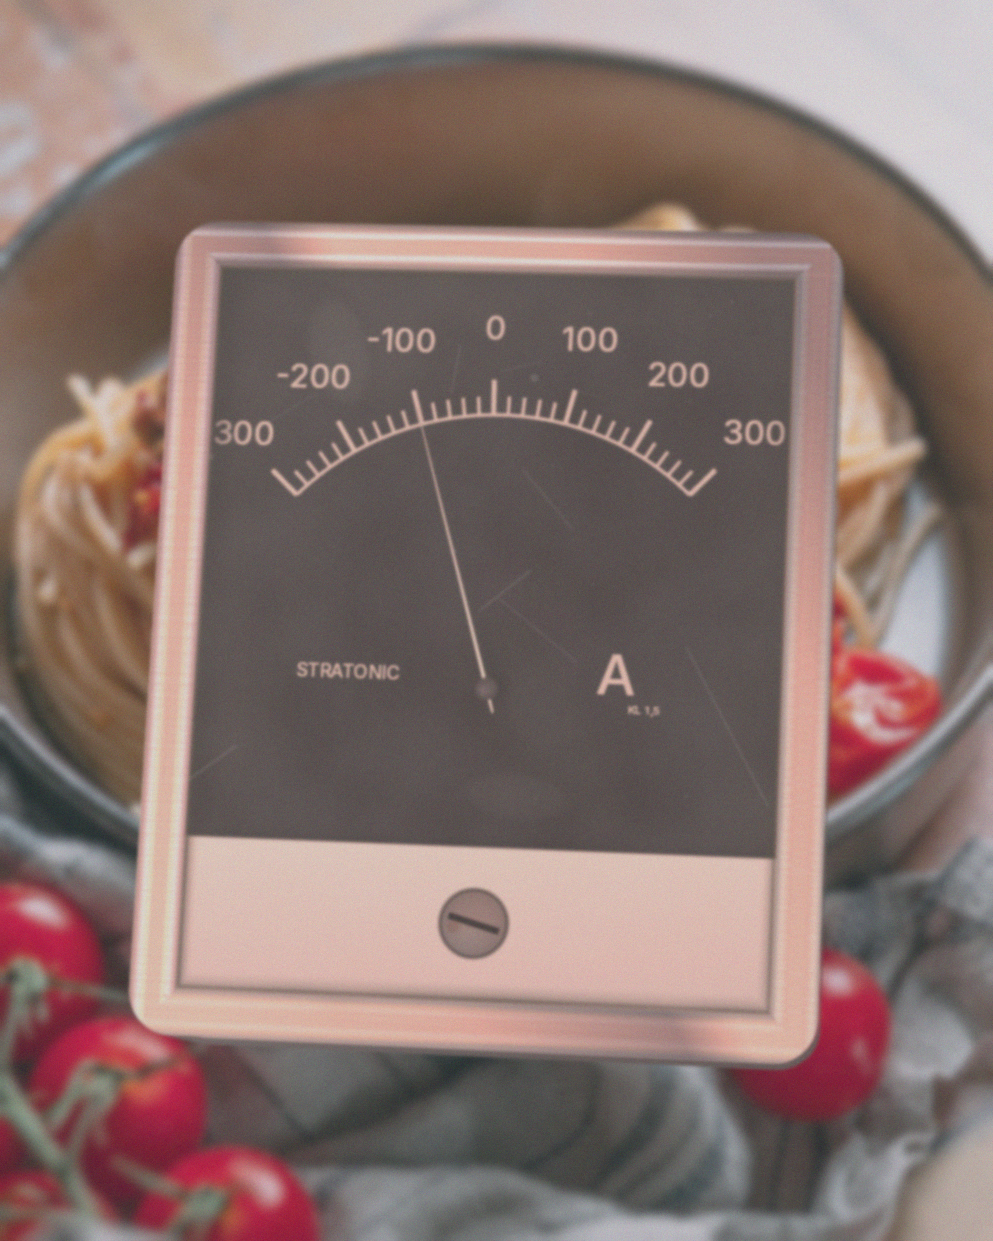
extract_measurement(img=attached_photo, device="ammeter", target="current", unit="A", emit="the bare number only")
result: -100
